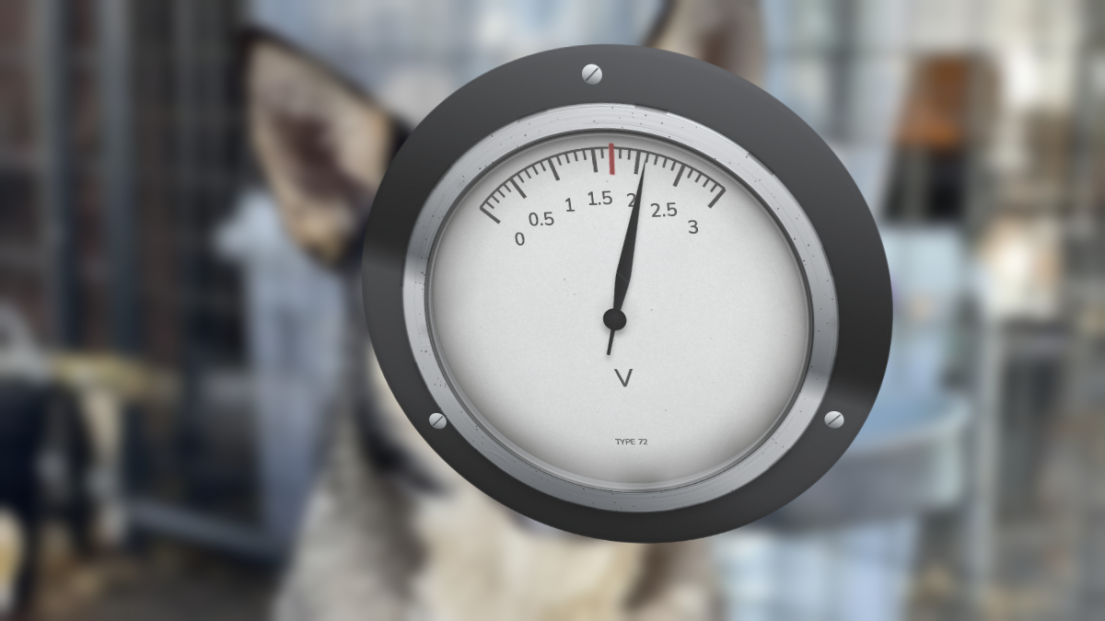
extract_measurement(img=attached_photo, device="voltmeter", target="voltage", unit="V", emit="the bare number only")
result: 2.1
